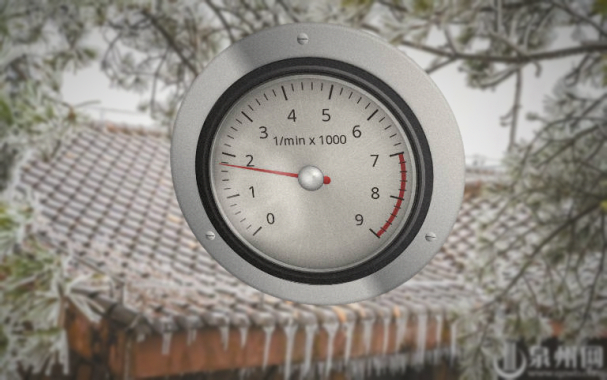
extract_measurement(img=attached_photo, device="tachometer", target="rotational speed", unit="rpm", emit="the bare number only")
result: 1800
